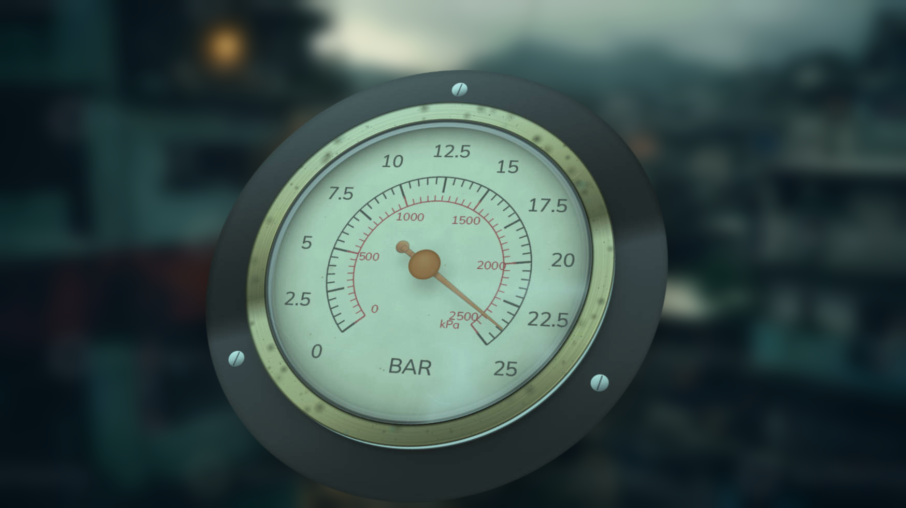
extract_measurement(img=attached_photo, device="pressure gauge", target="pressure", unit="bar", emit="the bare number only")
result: 24
